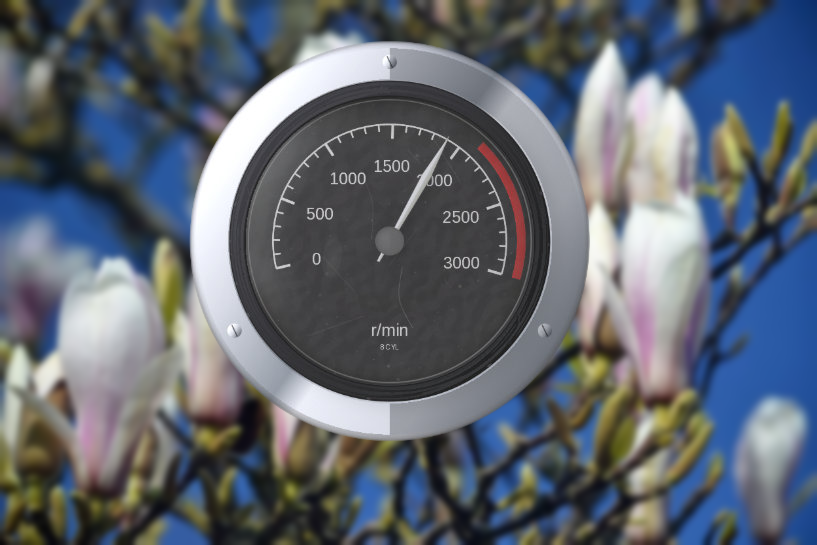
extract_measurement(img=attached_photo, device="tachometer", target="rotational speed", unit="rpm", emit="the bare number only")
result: 1900
